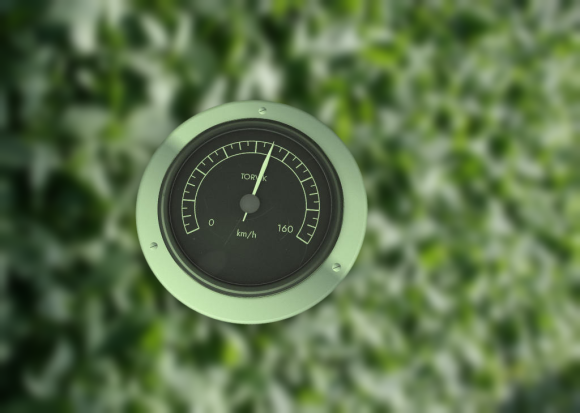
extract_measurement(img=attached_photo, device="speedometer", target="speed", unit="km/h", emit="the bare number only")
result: 90
